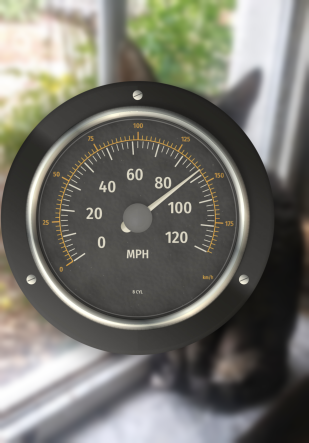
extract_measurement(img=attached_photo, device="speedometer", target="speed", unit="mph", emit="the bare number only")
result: 88
